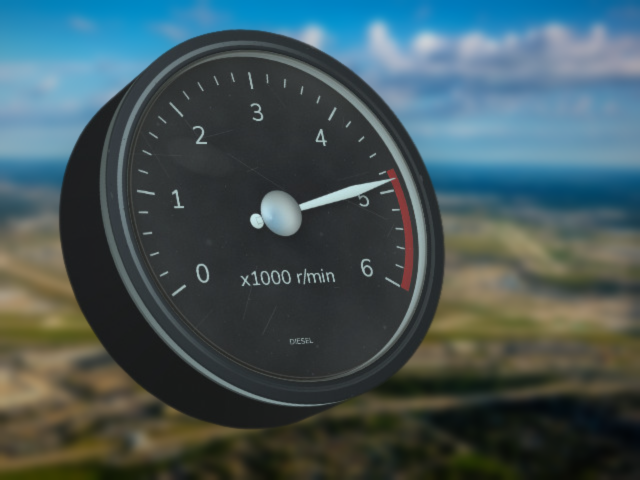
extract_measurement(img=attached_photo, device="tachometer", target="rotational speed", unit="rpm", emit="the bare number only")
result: 4900
